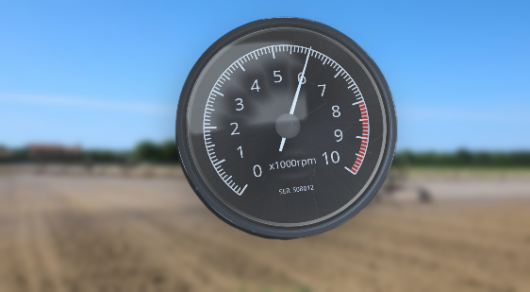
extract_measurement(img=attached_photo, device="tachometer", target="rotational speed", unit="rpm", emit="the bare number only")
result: 6000
